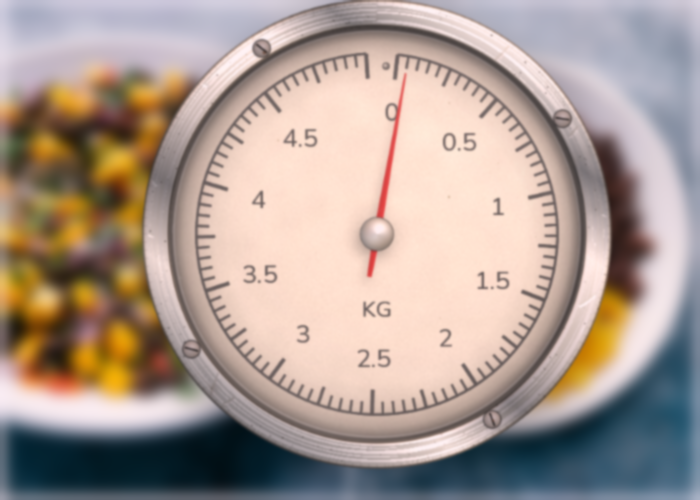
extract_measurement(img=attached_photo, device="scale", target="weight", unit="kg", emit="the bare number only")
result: 0.05
